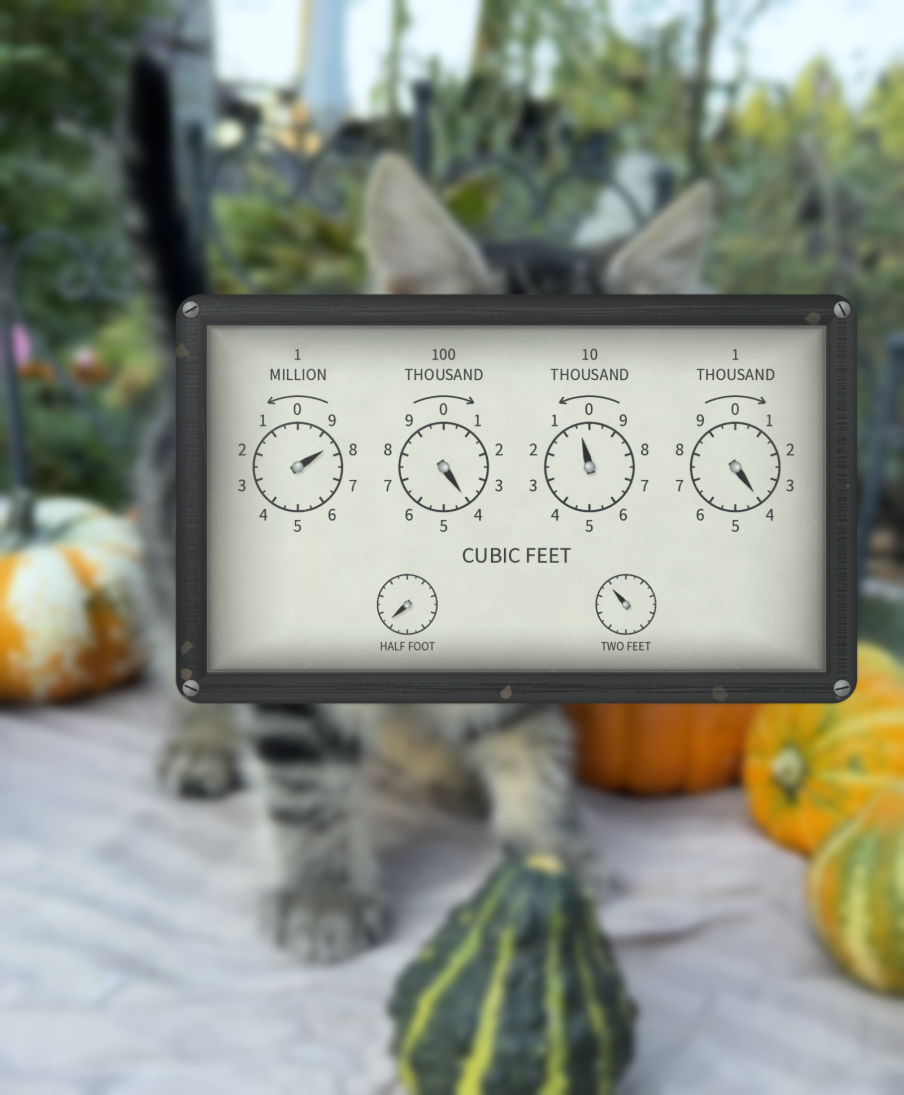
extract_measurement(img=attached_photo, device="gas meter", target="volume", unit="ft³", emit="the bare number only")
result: 840400
